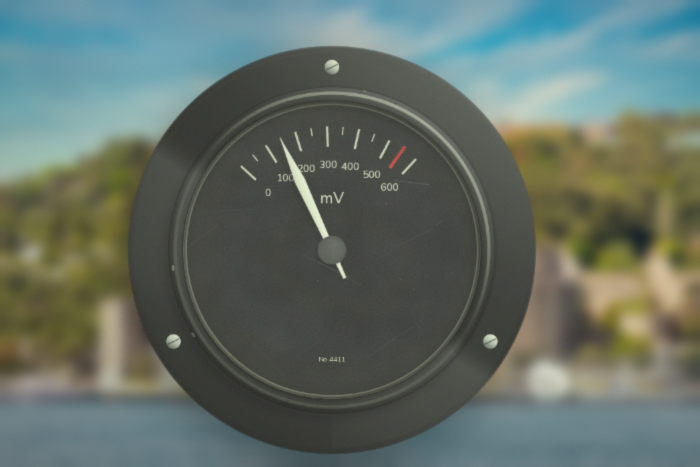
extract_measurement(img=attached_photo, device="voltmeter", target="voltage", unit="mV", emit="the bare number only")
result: 150
